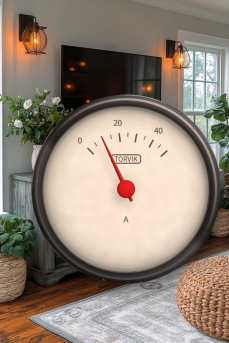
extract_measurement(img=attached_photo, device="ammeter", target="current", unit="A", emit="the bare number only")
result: 10
